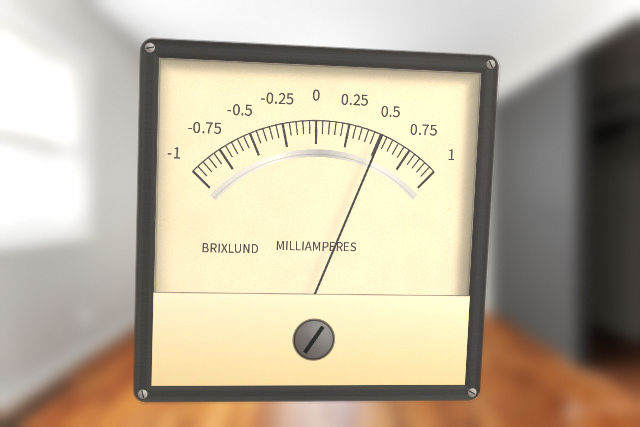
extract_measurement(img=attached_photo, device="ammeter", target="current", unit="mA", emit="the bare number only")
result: 0.5
